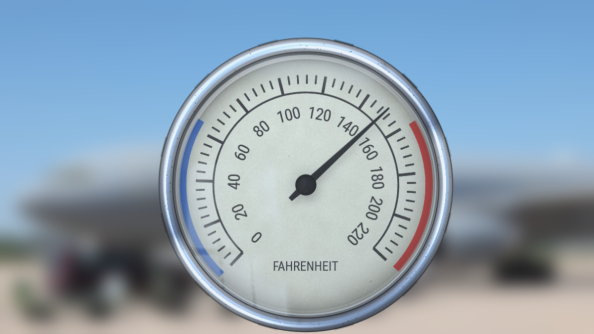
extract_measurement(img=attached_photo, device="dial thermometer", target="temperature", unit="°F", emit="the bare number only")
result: 150
